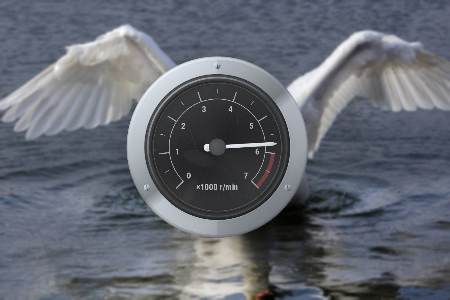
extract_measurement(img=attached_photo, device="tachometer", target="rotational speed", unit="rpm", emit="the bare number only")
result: 5750
